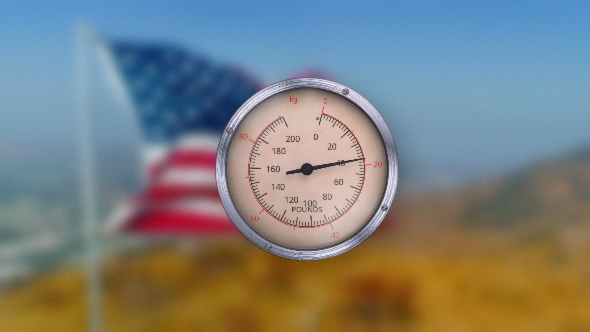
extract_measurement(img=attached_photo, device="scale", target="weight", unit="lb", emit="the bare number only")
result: 40
